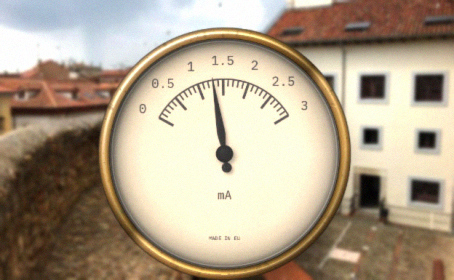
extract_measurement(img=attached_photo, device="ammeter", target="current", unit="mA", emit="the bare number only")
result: 1.3
